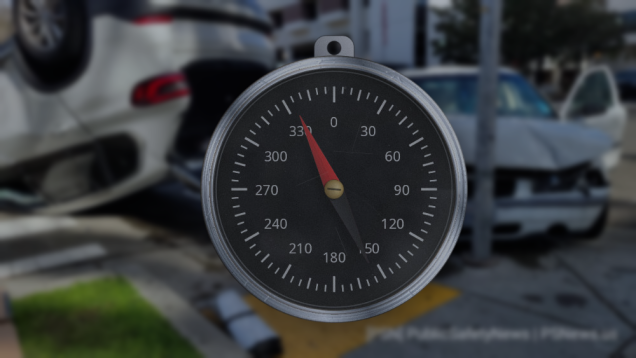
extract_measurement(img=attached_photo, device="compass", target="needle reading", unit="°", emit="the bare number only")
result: 335
